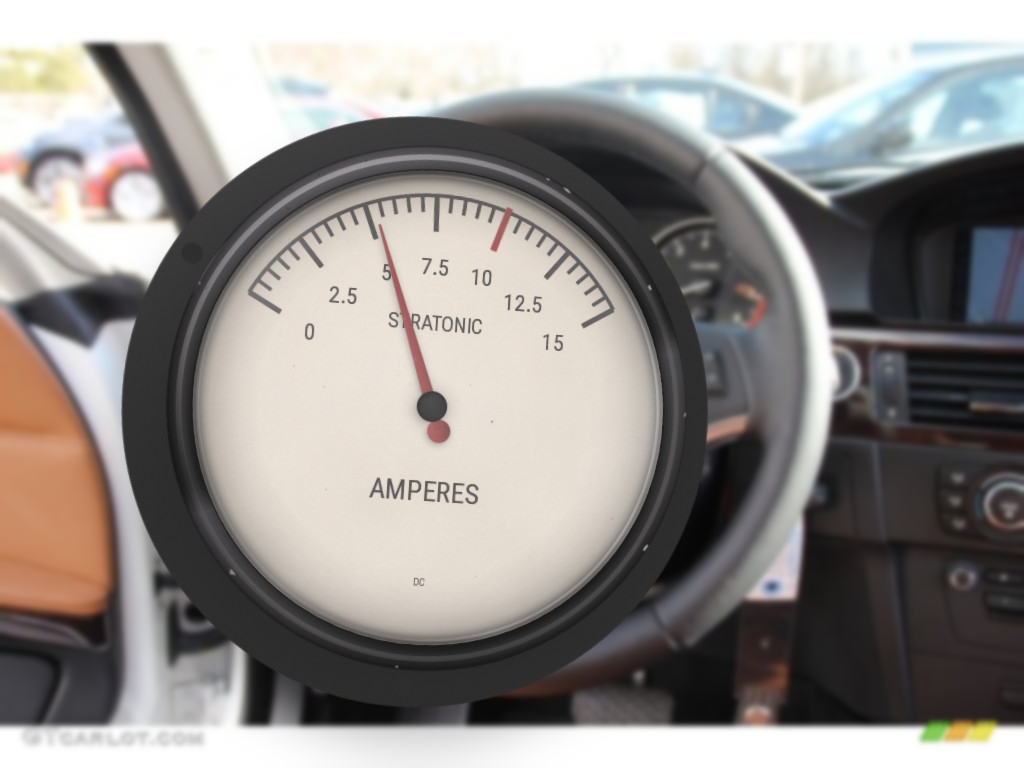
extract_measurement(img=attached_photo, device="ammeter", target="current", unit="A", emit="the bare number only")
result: 5.25
